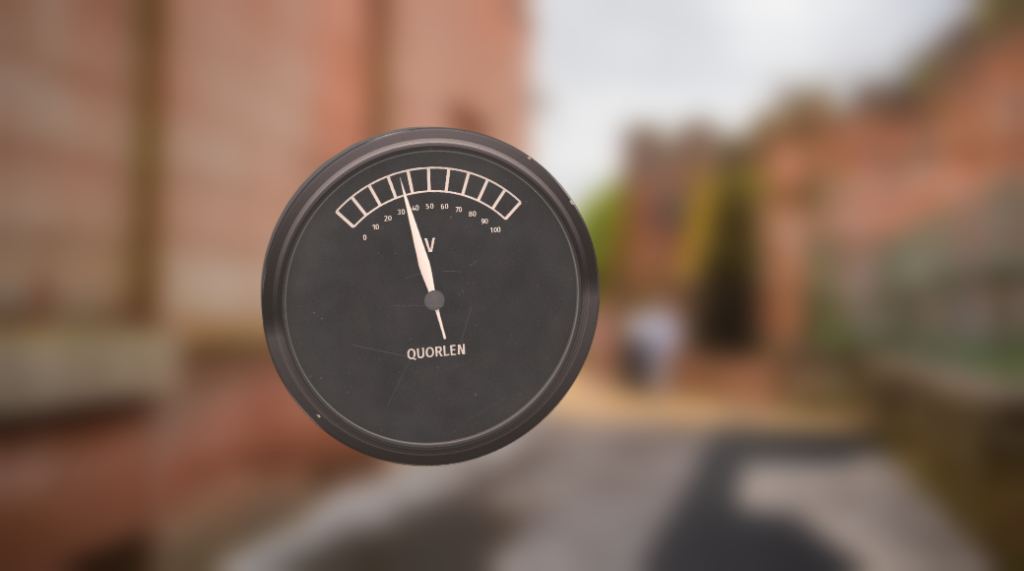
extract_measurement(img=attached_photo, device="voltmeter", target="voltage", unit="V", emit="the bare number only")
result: 35
